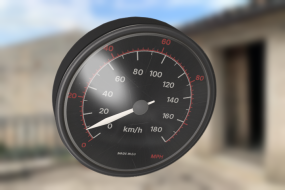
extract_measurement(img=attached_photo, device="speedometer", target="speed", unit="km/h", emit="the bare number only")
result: 10
